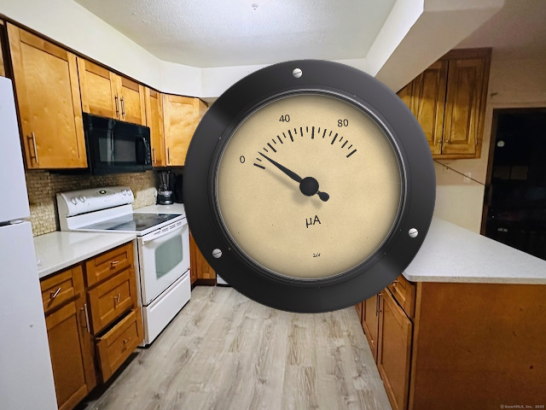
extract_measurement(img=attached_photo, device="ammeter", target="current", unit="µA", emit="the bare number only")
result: 10
